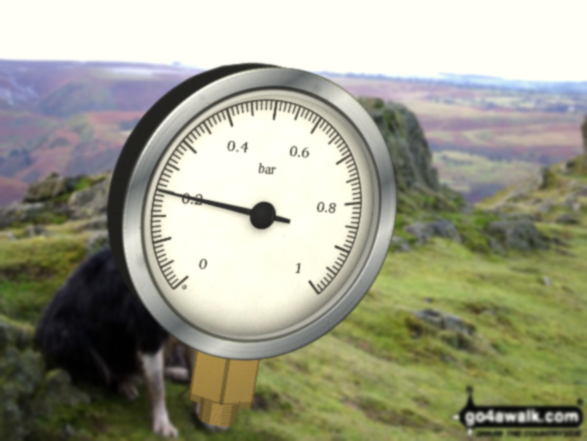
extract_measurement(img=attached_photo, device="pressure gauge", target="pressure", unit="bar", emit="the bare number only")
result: 0.2
